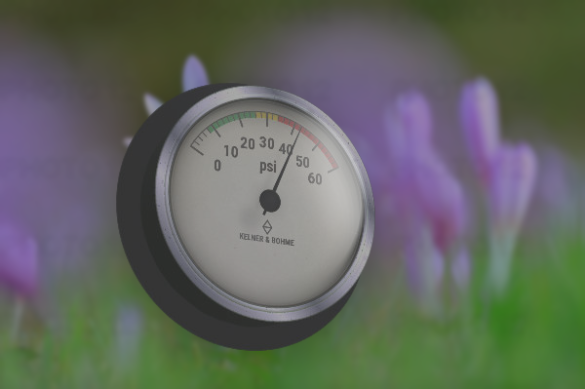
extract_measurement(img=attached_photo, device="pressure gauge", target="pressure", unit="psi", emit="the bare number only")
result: 42
